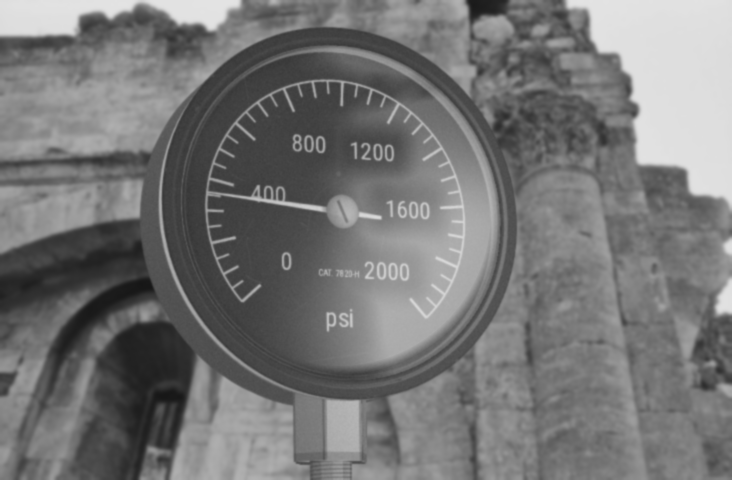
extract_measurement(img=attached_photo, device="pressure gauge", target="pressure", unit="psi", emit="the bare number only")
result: 350
